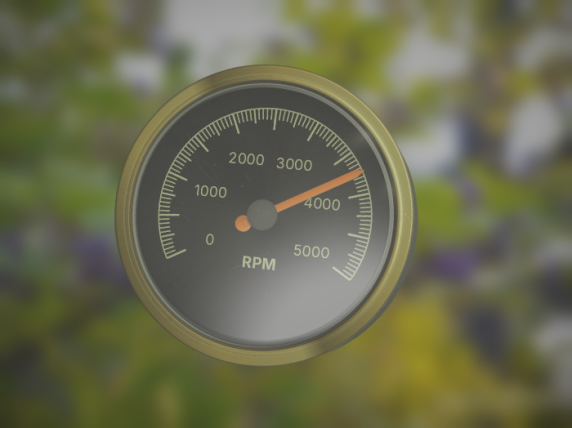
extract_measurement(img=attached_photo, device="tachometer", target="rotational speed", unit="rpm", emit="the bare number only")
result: 3750
